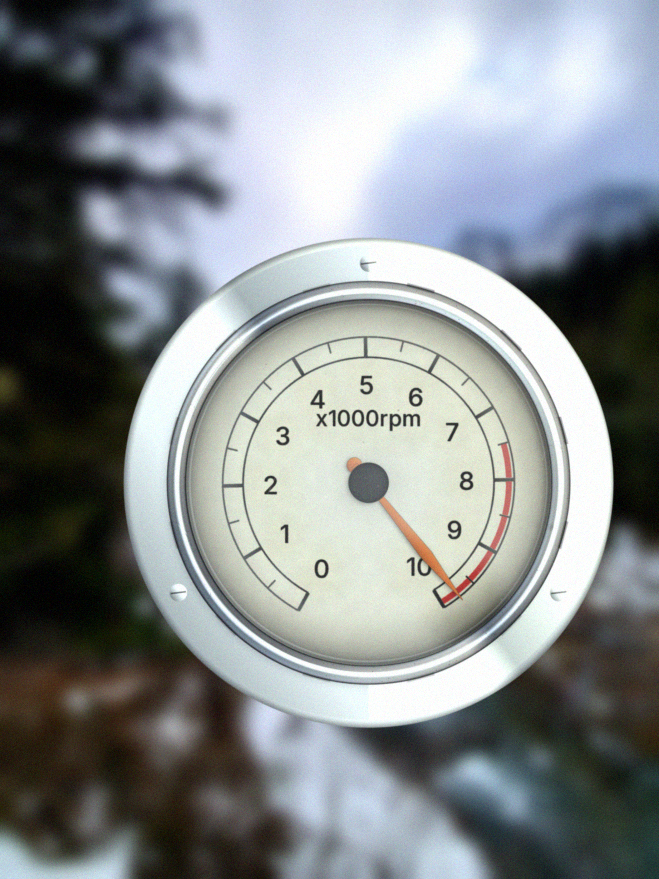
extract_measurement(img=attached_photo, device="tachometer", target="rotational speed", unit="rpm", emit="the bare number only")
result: 9750
